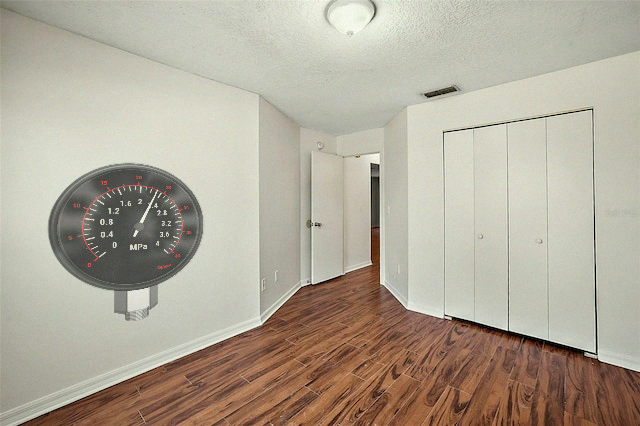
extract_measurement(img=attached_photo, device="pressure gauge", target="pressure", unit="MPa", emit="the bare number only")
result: 2.3
